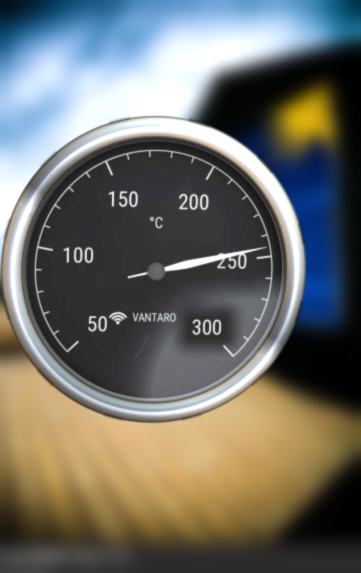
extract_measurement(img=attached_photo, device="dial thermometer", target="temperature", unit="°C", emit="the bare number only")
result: 245
